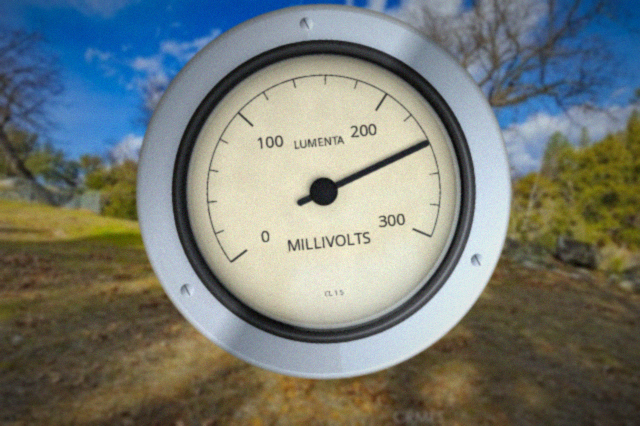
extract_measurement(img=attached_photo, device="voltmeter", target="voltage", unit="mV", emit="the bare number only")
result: 240
